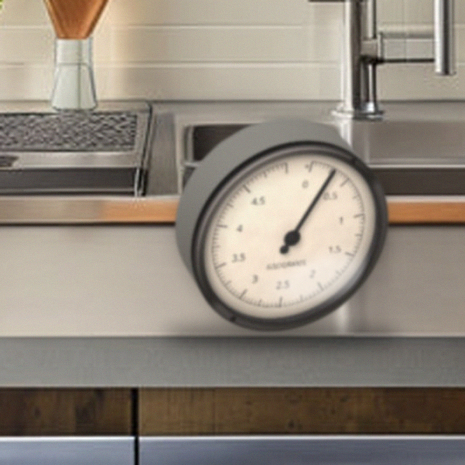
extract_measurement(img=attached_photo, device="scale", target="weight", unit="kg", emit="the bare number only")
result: 0.25
